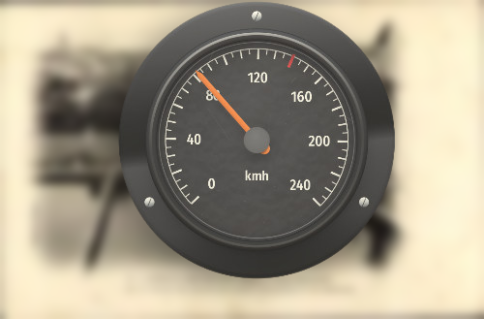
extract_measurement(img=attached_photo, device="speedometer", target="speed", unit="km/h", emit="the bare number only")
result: 82.5
